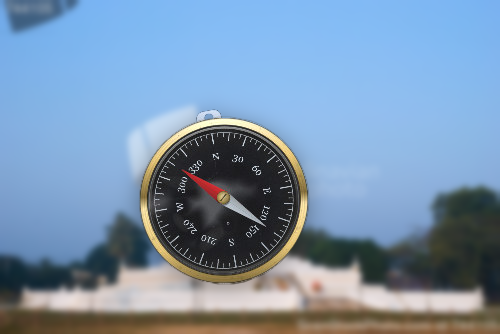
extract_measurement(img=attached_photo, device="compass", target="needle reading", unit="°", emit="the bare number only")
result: 315
